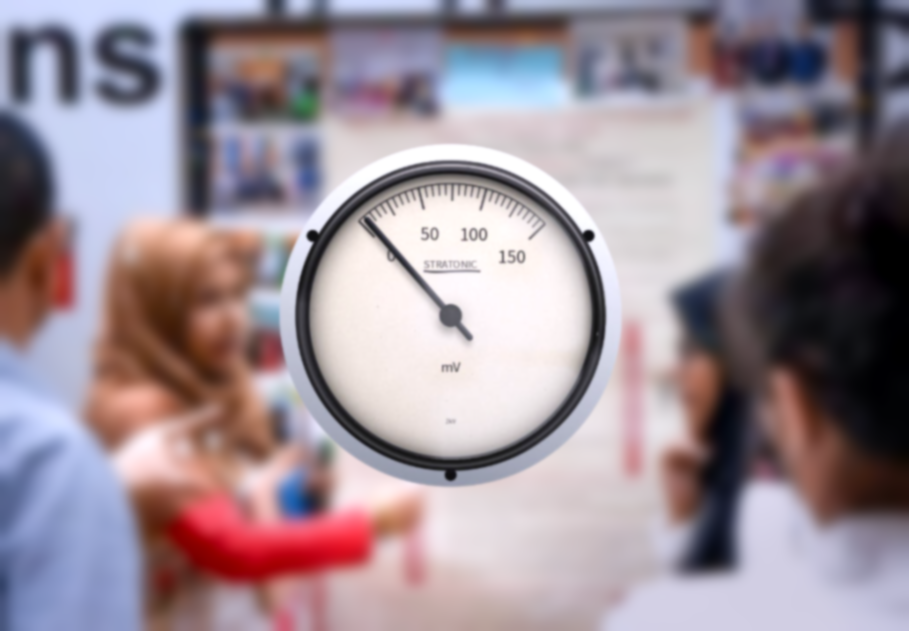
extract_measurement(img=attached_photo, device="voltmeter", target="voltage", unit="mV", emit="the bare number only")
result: 5
